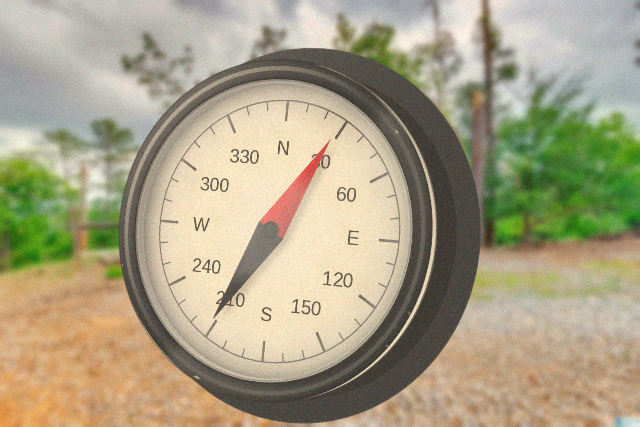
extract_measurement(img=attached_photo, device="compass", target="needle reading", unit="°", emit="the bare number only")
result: 30
